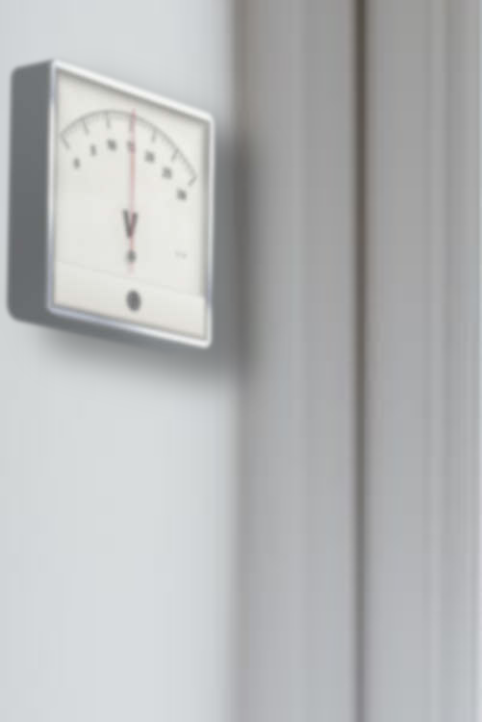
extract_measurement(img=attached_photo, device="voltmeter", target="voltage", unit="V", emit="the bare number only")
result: 15
